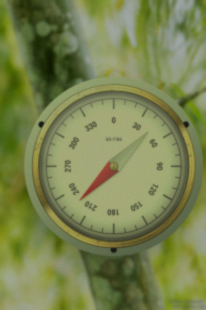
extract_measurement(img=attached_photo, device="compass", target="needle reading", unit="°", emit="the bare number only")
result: 225
